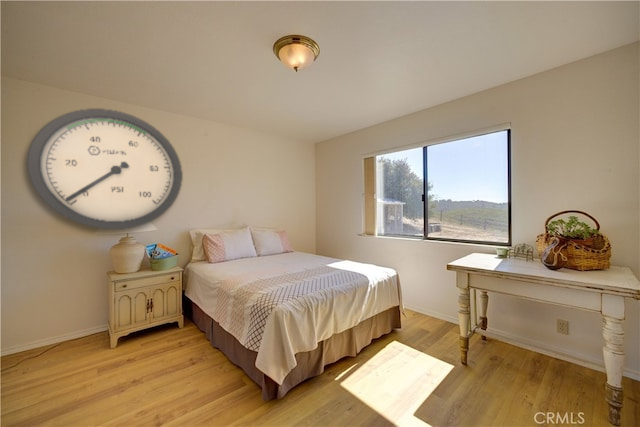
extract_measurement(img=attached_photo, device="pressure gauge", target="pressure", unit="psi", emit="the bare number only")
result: 2
